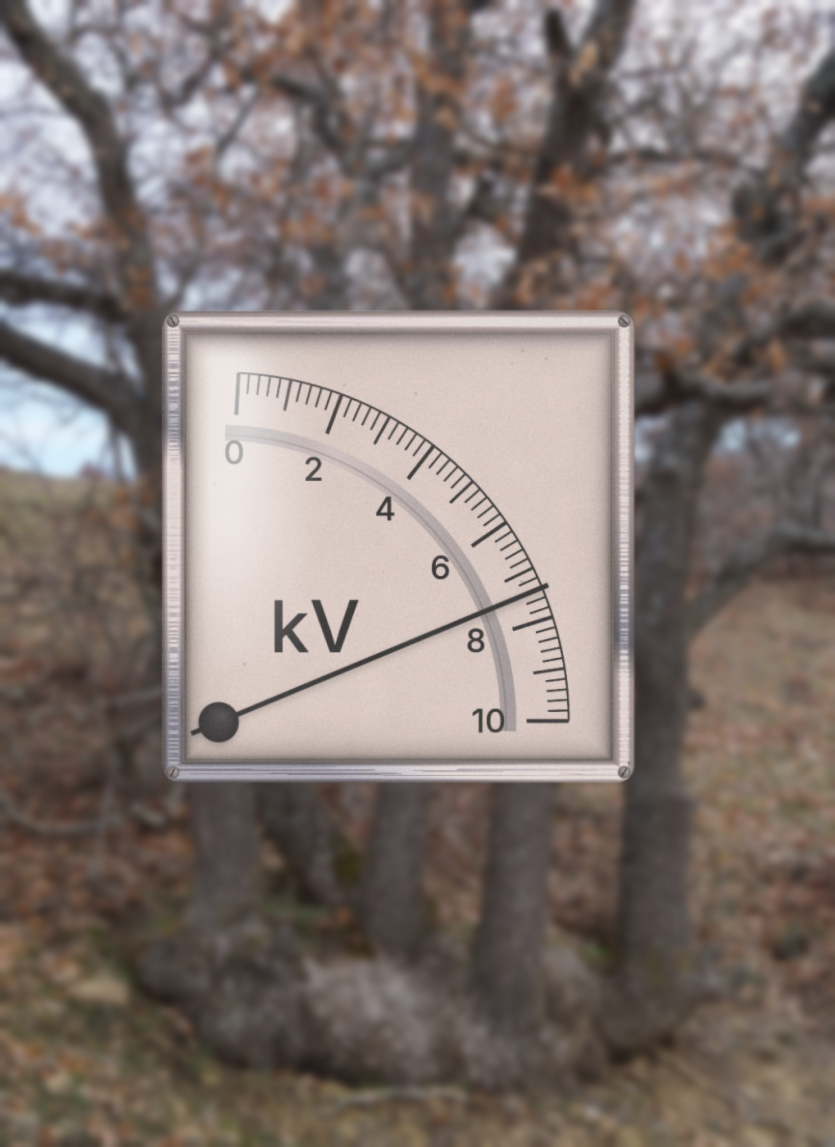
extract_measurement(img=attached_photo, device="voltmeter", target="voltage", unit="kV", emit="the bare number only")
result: 7.4
